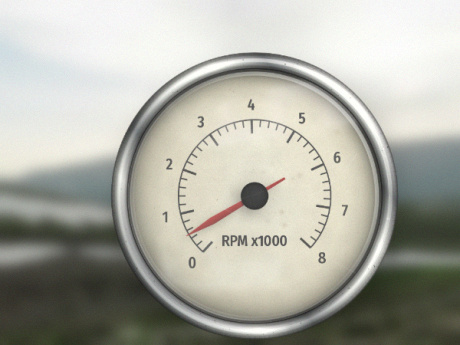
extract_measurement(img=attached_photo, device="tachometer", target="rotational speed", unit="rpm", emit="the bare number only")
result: 500
